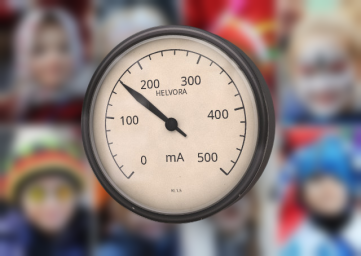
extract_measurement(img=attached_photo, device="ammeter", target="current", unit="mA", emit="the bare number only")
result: 160
